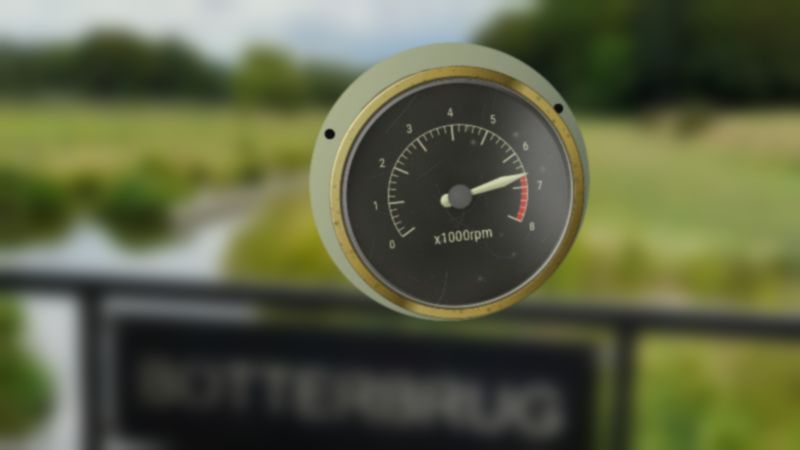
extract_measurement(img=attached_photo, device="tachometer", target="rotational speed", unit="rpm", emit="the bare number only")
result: 6600
